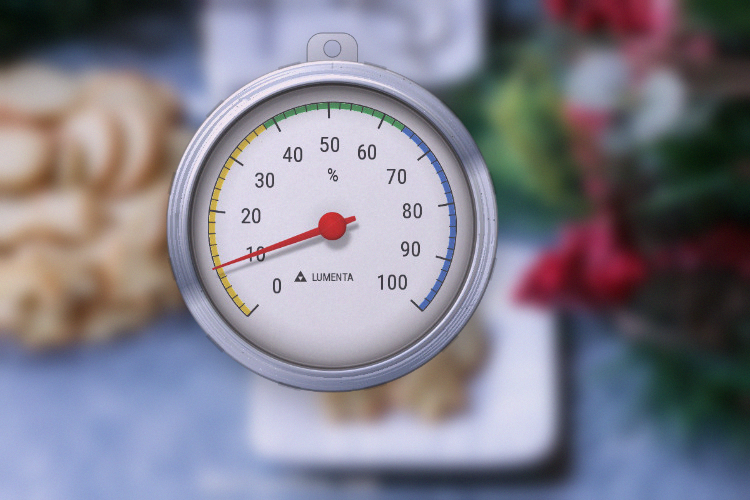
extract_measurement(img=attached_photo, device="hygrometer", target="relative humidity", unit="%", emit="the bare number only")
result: 10
